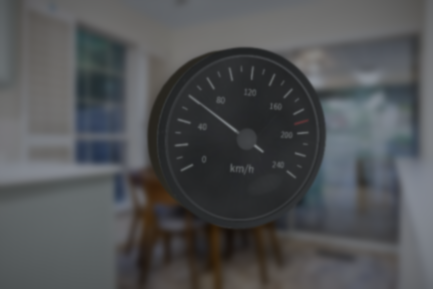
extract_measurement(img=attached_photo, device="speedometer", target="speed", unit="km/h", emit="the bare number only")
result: 60
